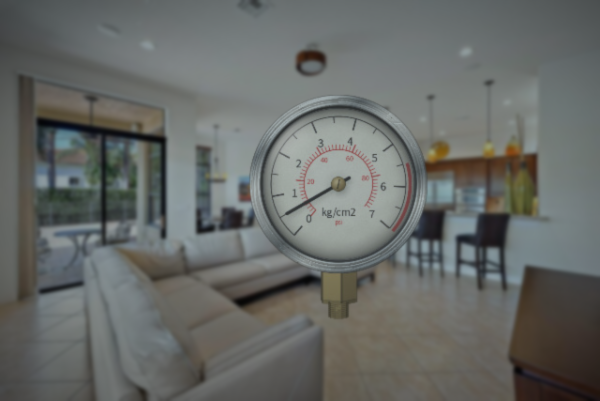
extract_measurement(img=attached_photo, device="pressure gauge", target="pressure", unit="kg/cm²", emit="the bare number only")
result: 0.5
